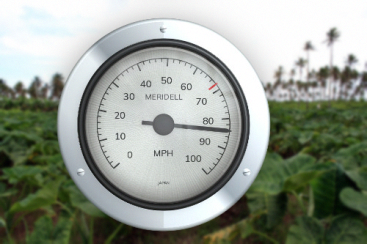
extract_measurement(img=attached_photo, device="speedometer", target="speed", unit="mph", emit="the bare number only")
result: 84
